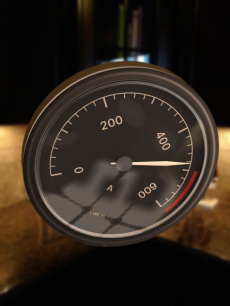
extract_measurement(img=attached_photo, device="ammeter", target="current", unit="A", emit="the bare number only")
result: 480
